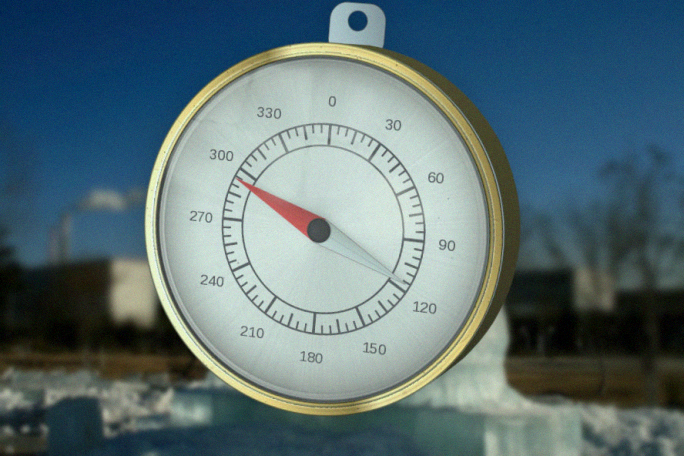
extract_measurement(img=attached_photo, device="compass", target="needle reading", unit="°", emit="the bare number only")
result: 295
